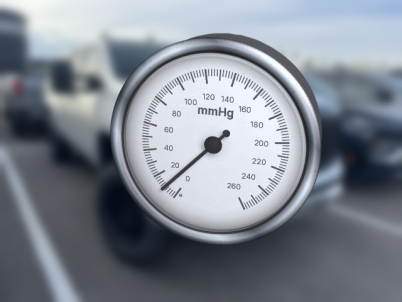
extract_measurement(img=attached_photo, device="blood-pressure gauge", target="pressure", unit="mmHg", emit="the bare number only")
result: 10
